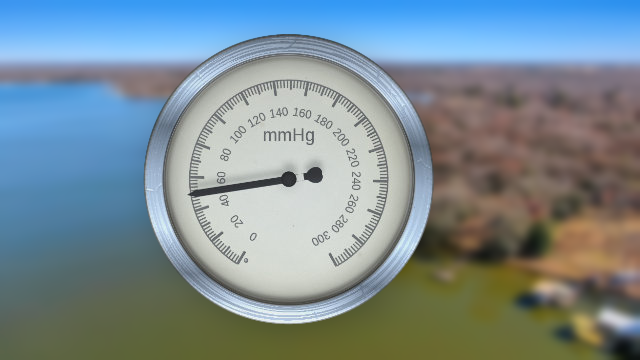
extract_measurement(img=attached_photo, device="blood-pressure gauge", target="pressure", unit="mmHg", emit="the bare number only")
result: 50
